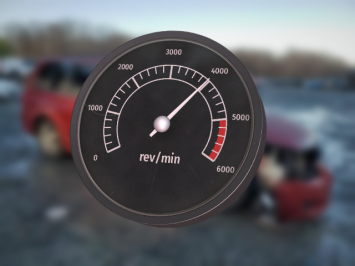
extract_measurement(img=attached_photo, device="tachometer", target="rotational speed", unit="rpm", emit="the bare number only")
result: 4000
